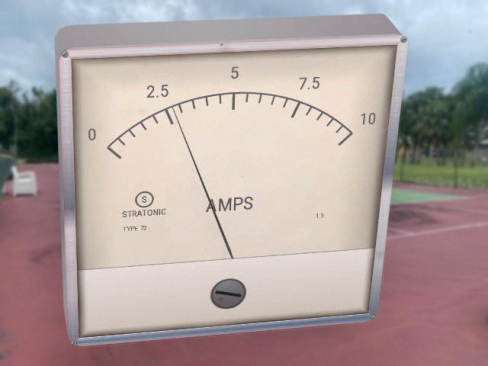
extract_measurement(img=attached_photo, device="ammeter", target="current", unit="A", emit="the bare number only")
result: 2.75
